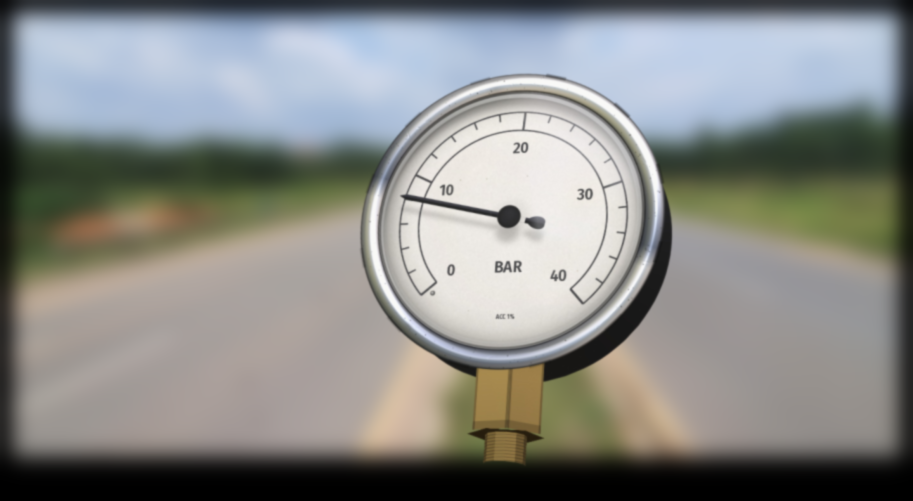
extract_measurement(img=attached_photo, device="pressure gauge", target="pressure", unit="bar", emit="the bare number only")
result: 8
